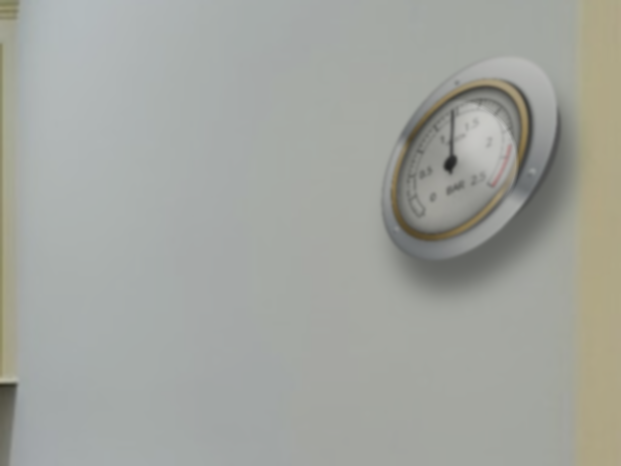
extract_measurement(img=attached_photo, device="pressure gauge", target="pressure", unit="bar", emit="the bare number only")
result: 1.25
